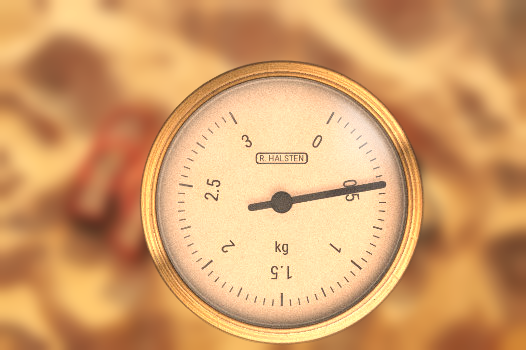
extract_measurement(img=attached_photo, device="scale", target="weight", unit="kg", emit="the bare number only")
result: 0.5
